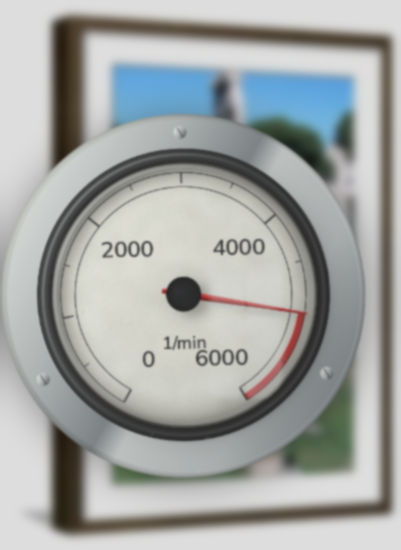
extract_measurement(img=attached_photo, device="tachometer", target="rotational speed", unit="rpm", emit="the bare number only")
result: 5000
